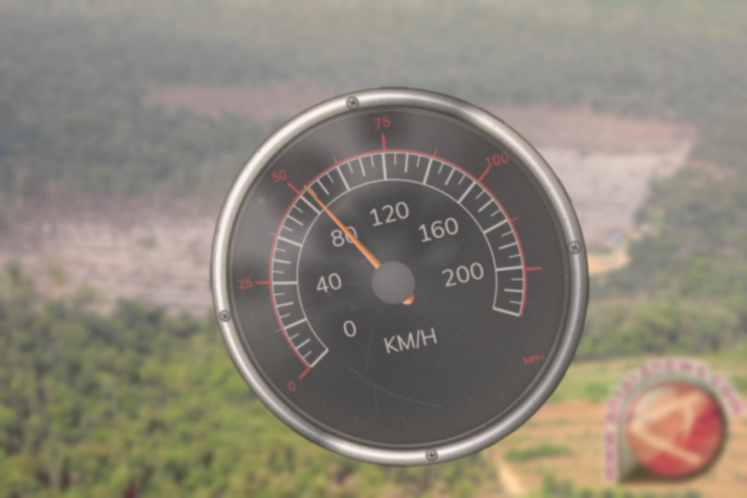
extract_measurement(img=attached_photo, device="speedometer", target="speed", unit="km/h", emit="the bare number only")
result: 85
